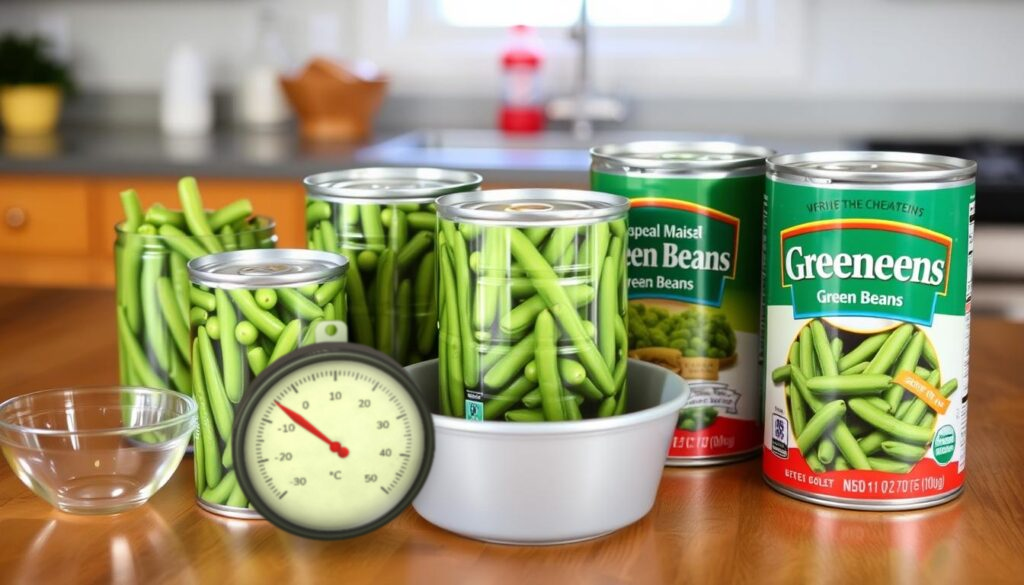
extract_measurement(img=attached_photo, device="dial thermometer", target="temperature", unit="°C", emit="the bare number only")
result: -5
